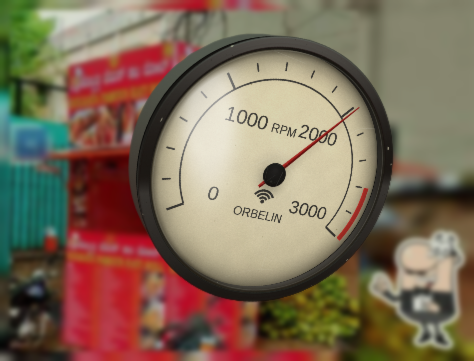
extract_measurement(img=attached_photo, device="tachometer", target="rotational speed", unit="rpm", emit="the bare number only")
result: 2000
